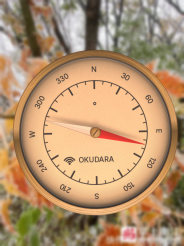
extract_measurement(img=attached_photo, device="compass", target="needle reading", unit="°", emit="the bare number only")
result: 105
